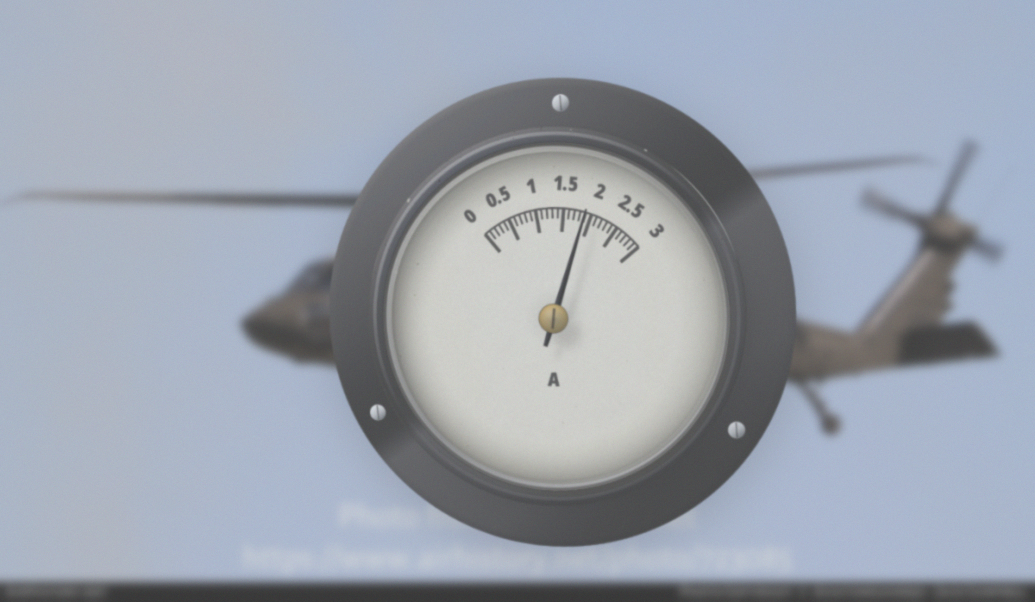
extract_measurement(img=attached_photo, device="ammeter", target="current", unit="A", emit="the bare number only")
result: 1.9
